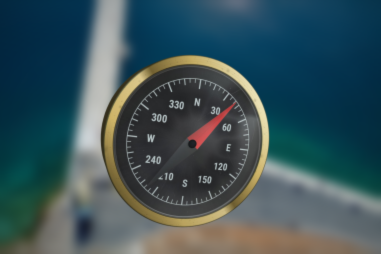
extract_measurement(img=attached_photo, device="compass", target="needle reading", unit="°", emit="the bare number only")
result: 40
